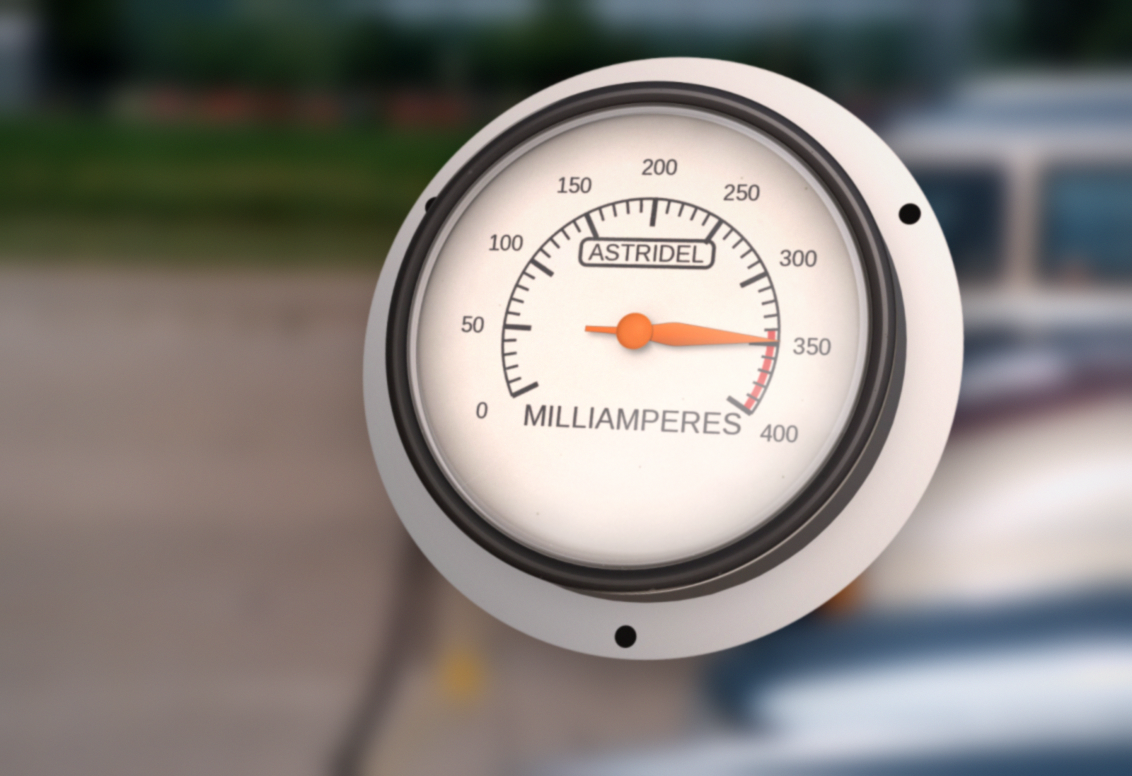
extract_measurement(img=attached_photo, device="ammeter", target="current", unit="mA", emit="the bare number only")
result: 350
